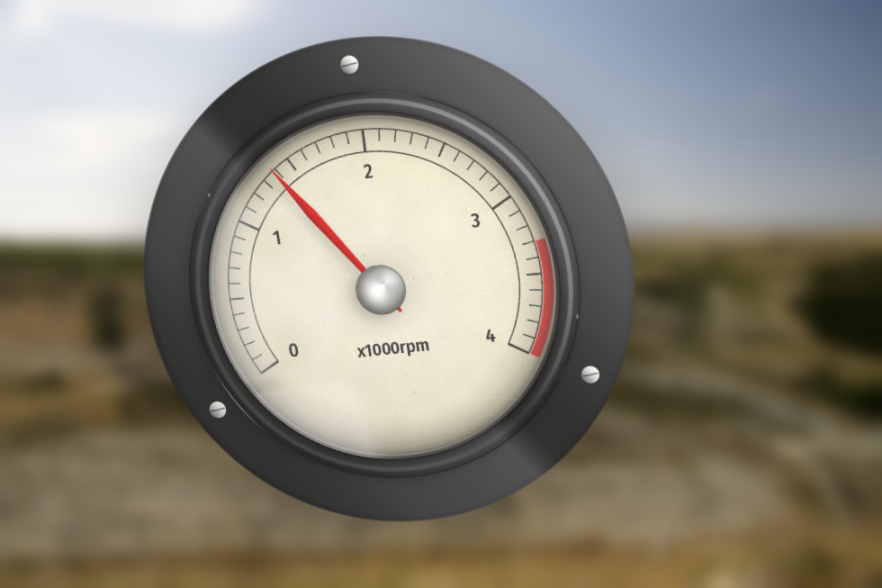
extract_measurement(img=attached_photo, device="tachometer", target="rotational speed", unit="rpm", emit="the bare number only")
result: 1400
